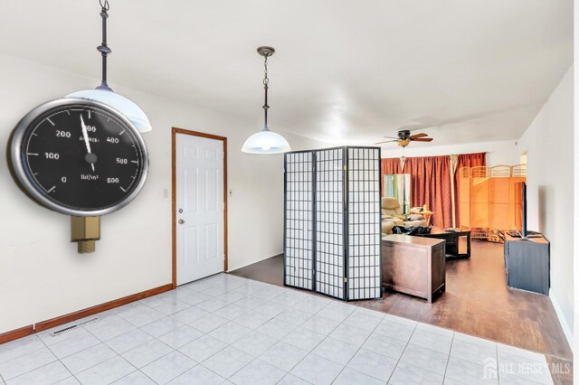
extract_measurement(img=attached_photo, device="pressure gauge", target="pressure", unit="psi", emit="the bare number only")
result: 275
